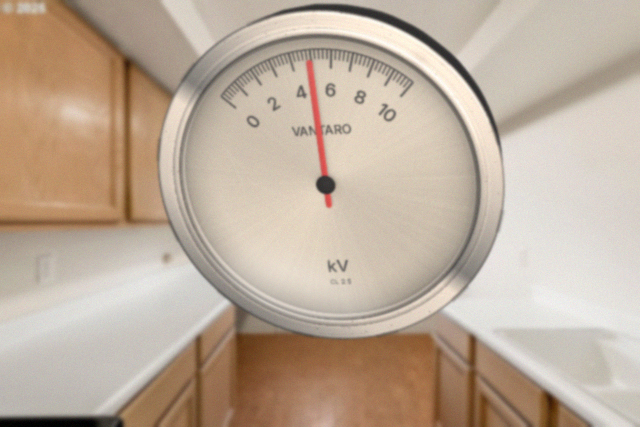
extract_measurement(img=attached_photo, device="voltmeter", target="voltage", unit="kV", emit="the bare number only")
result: 5
